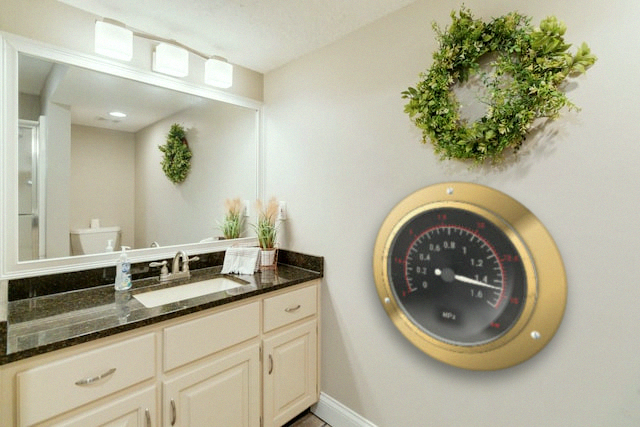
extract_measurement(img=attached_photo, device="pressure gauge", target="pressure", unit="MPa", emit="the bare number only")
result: 1.45
